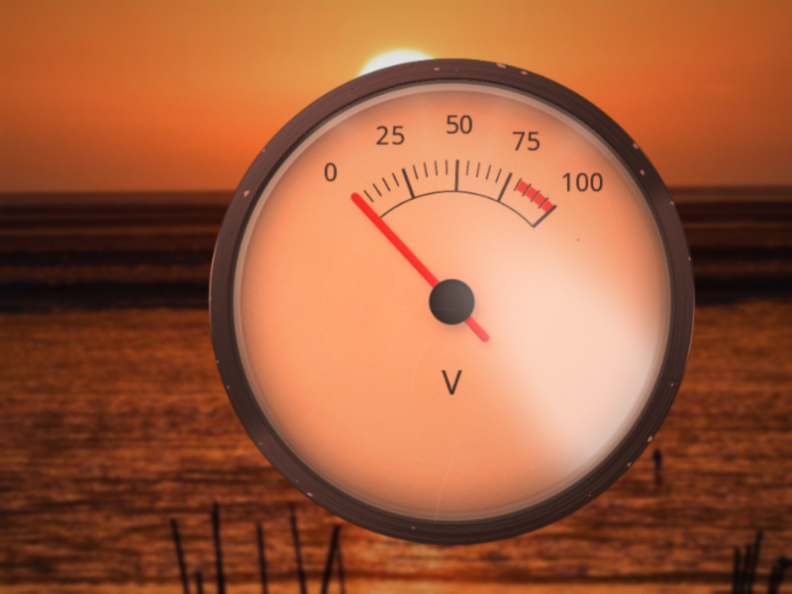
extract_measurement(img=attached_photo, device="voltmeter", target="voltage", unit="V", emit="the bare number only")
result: 0
